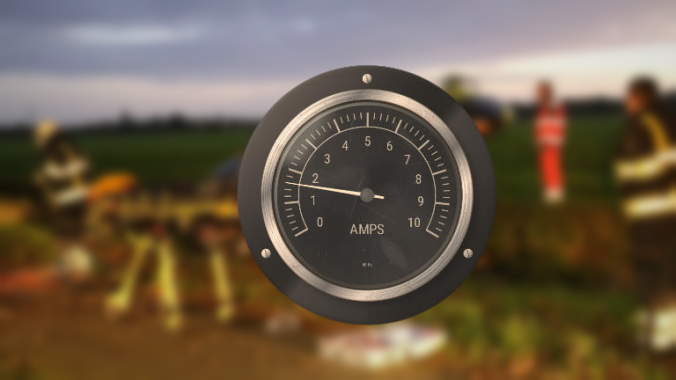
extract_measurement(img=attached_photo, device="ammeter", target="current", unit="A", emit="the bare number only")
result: 1.6
